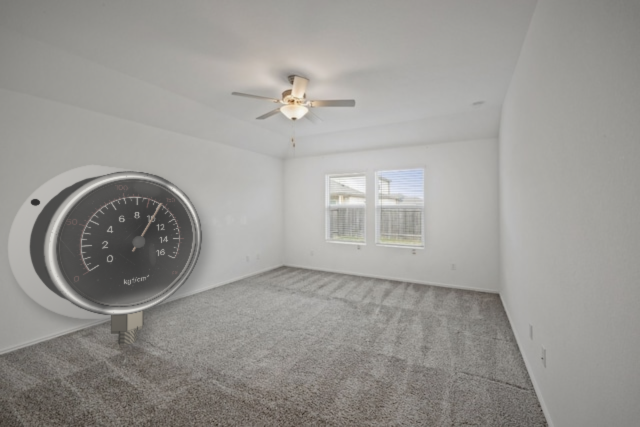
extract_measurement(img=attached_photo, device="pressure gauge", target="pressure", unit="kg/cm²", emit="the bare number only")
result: 10
